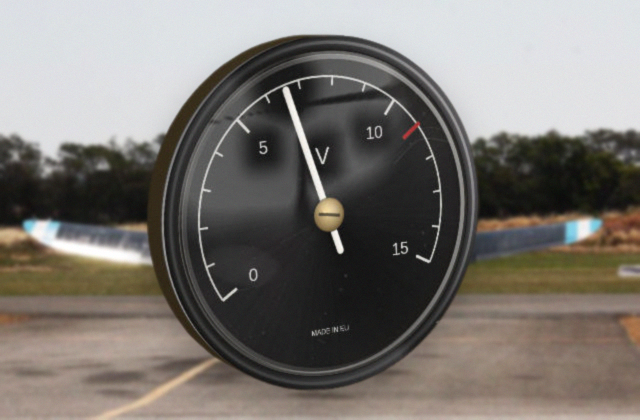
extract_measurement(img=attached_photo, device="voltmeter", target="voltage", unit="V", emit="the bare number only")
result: 6.5
